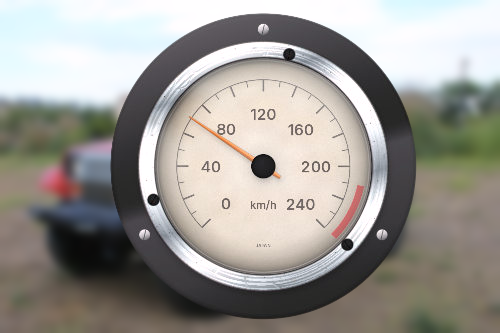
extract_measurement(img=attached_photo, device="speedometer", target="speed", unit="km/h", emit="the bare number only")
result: 70
